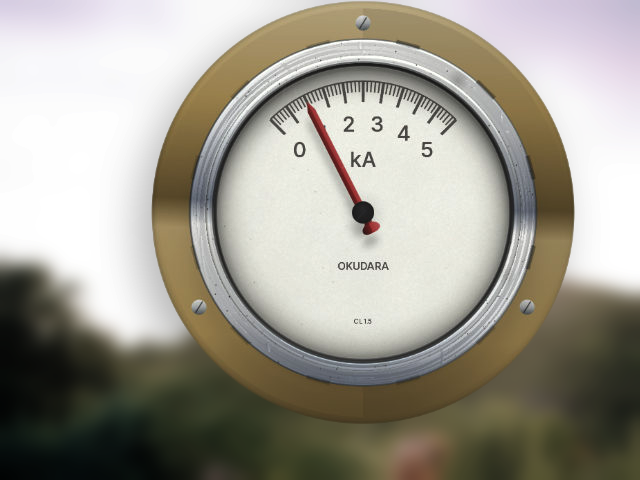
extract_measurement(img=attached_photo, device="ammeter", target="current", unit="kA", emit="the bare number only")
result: 1
